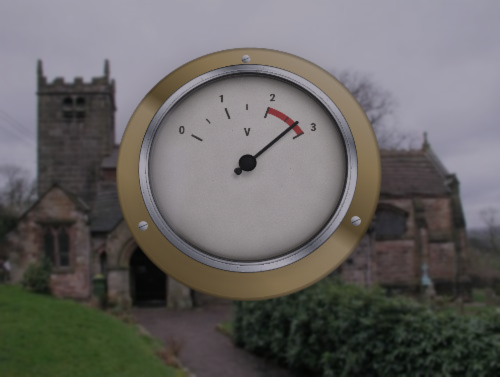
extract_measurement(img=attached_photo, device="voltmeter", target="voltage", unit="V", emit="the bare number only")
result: 2.75
